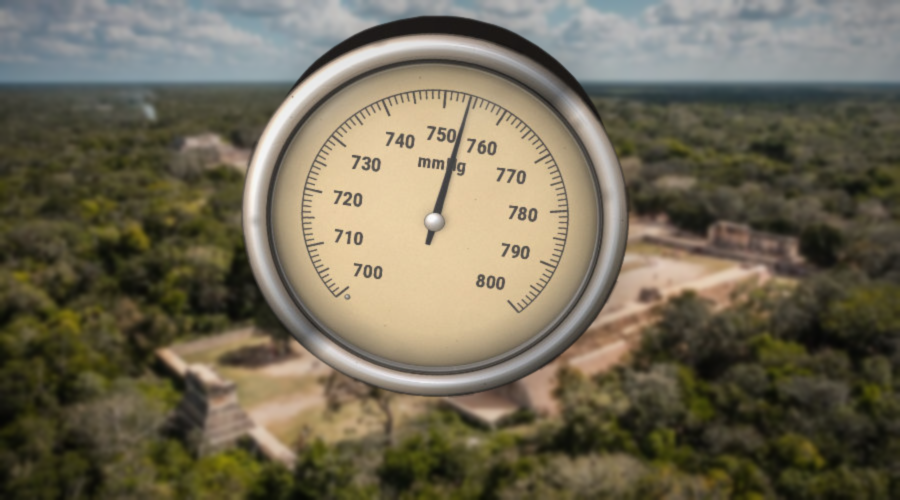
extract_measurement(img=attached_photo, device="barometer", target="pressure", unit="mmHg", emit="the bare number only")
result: 754
